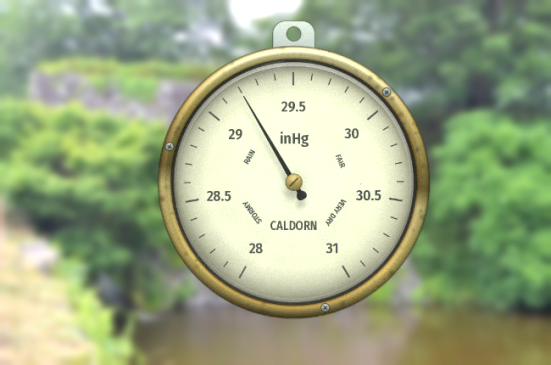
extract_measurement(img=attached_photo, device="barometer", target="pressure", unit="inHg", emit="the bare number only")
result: 29.2
